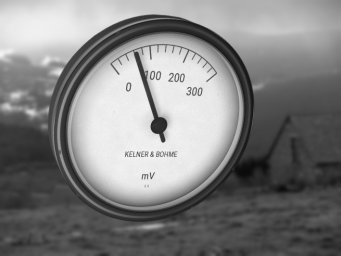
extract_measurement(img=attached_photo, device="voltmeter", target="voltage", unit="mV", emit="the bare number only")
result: 60
